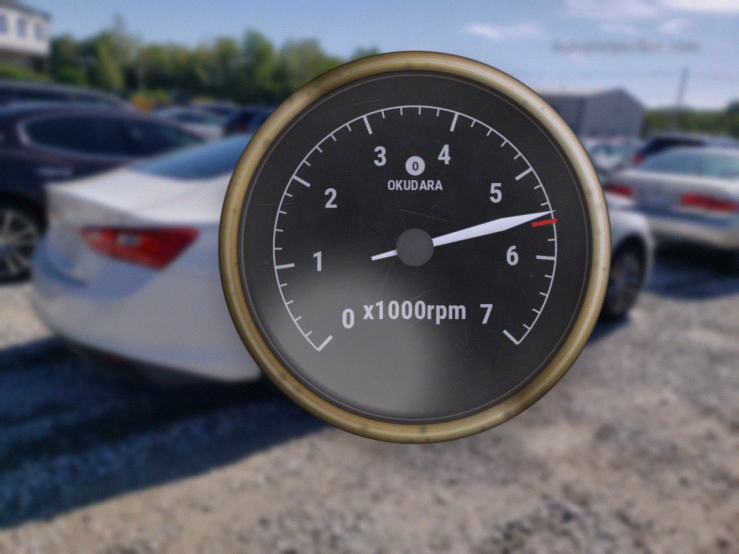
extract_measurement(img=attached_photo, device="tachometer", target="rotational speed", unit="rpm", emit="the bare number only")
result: 5500
